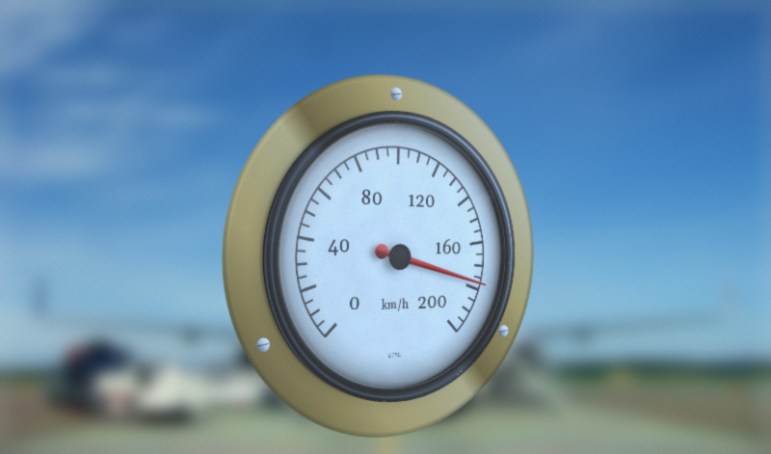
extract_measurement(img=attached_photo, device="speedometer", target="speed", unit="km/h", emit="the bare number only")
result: 177.5
